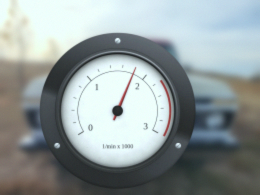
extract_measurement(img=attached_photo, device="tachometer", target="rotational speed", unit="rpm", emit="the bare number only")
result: 1800
